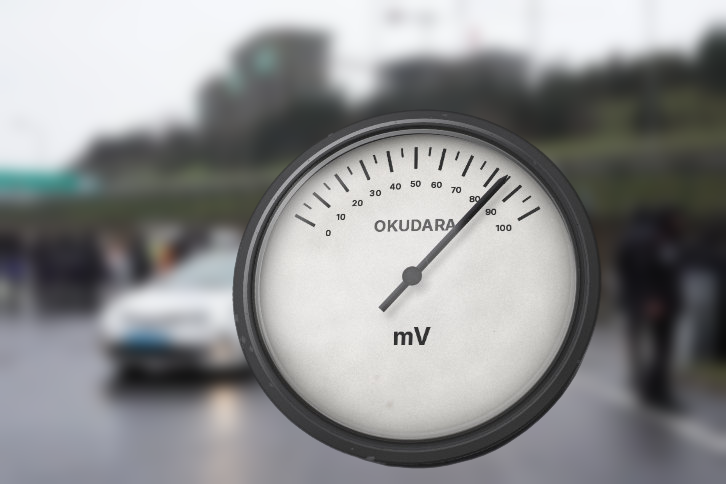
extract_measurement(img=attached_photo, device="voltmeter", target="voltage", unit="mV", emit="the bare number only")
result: 85
